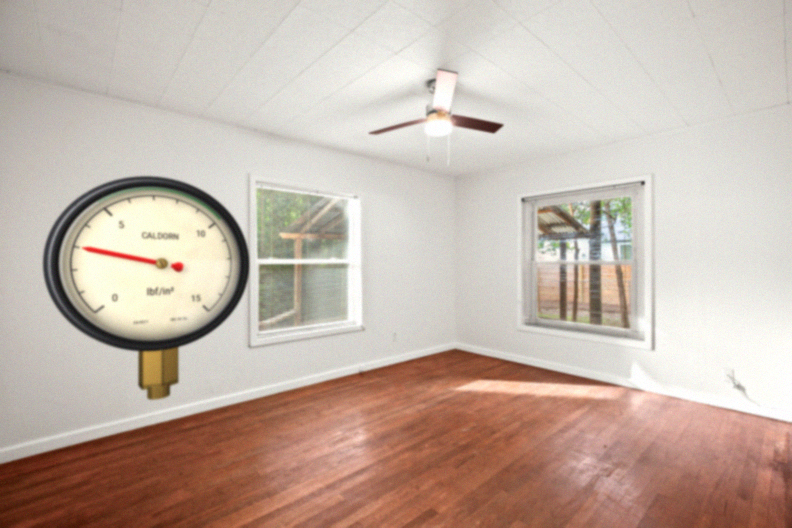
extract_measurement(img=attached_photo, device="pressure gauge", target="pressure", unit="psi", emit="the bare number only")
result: 3
